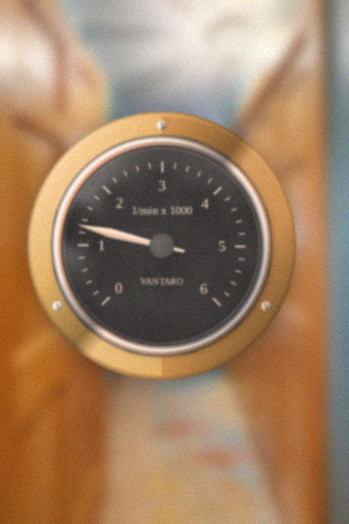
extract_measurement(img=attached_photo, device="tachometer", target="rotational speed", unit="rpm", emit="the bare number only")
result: 1300
